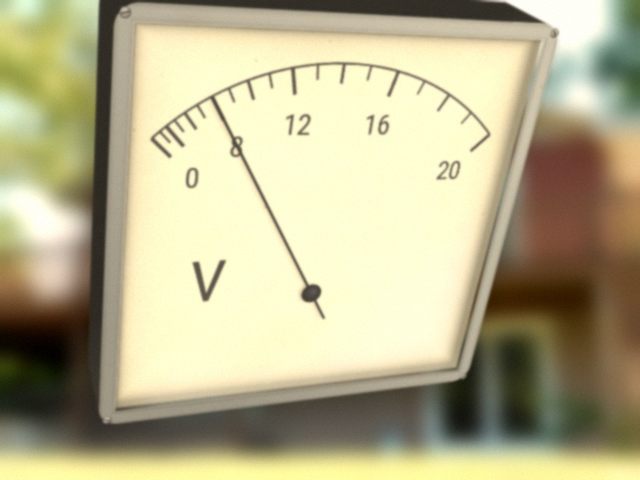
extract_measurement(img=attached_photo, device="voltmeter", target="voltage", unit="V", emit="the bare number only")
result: 8
